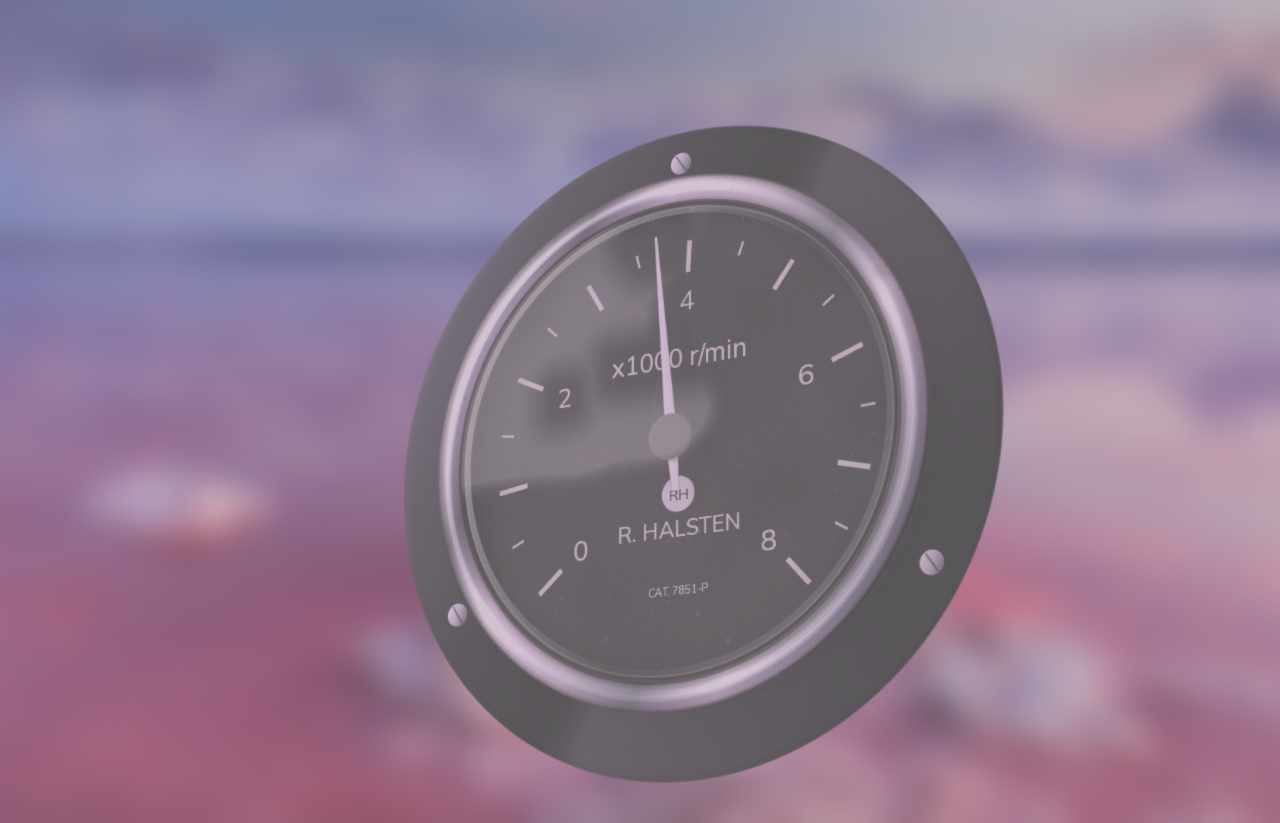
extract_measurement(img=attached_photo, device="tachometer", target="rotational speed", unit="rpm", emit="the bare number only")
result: 3750
